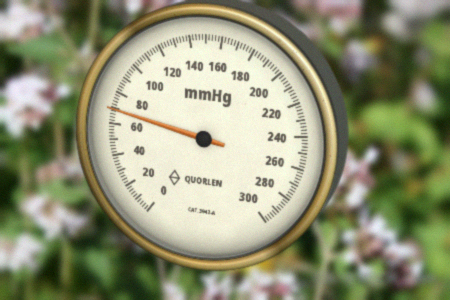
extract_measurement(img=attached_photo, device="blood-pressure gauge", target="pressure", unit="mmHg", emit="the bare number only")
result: 70
